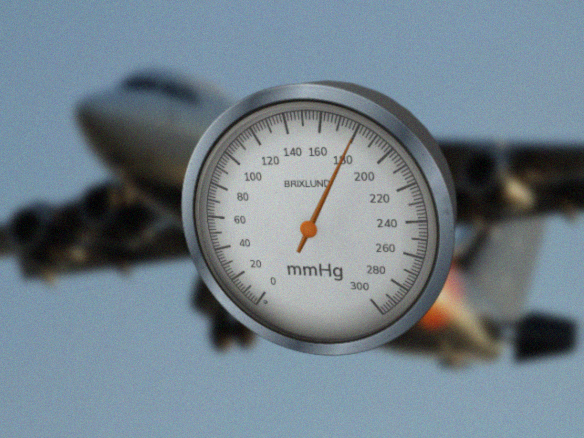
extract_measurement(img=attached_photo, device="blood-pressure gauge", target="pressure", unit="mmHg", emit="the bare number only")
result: 180
